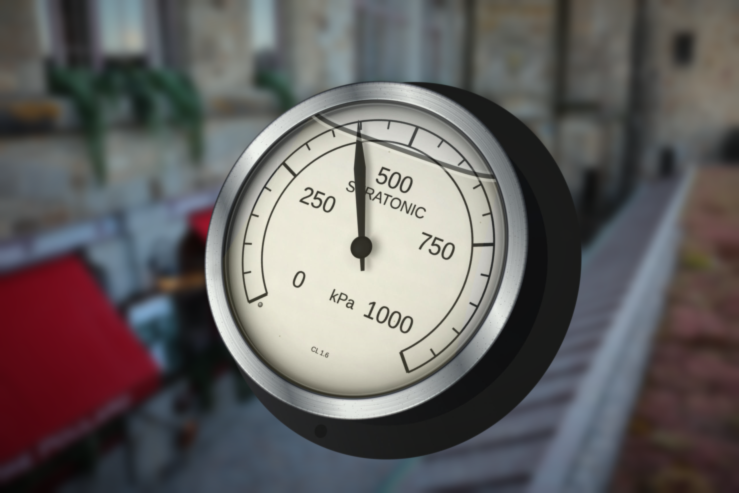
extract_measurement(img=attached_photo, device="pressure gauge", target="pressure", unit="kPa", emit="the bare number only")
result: 400
